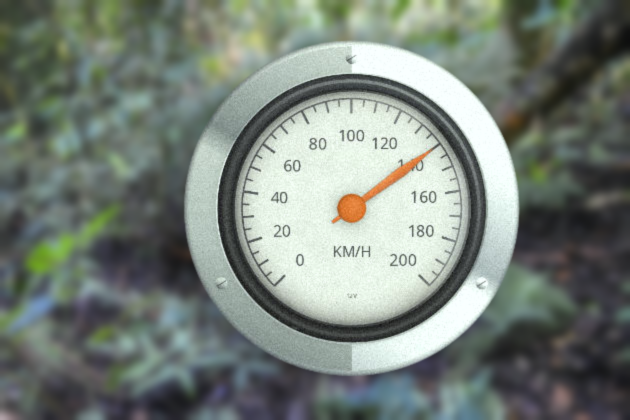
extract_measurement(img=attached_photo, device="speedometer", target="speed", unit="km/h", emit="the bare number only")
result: 140
